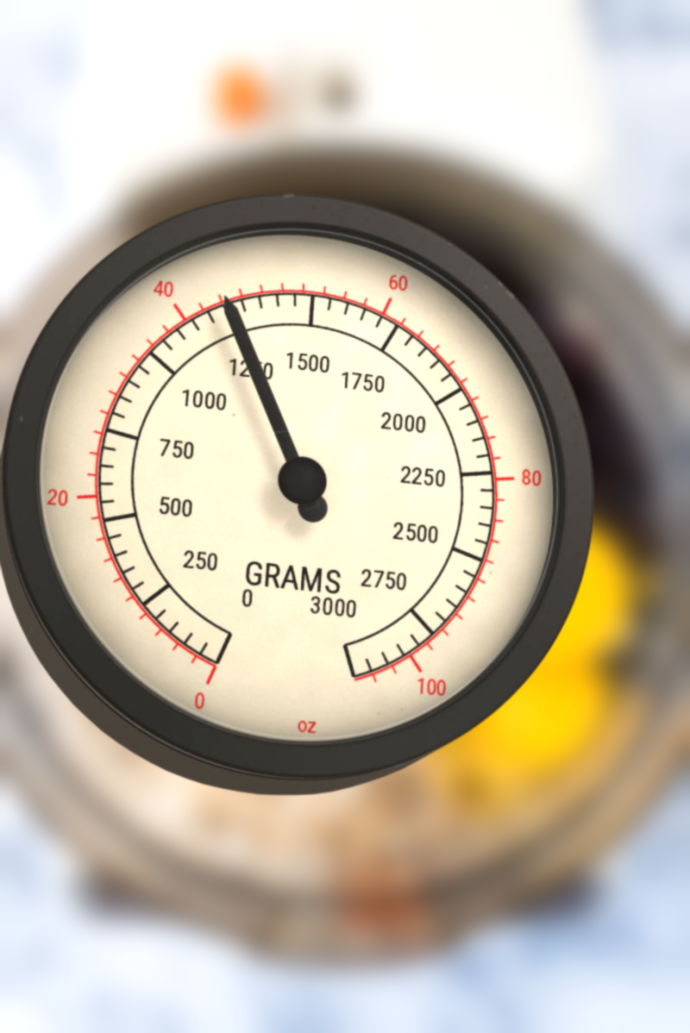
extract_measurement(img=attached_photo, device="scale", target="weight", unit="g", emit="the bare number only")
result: 1250
